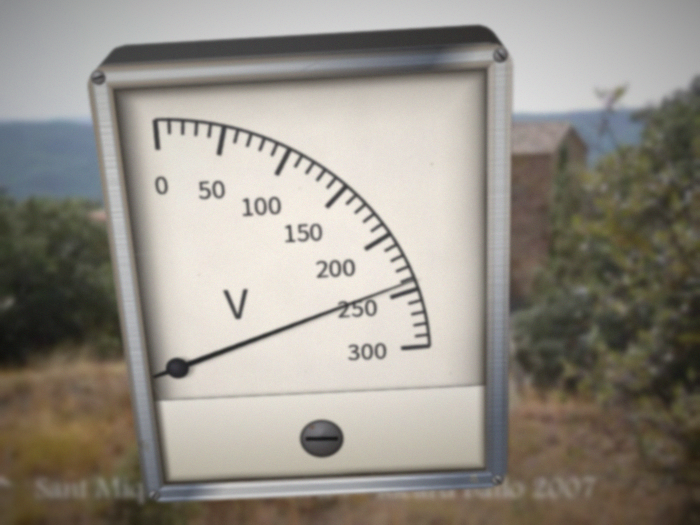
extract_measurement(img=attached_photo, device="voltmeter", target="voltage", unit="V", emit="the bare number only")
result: 240
